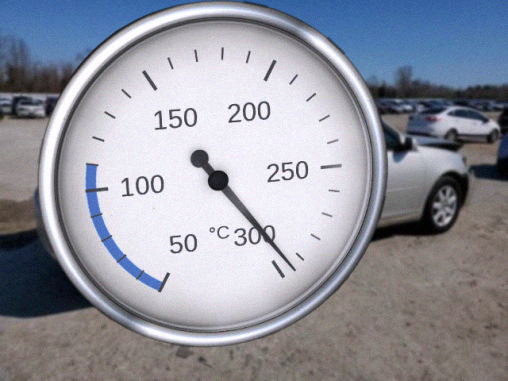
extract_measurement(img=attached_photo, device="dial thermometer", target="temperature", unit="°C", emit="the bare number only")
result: 295
